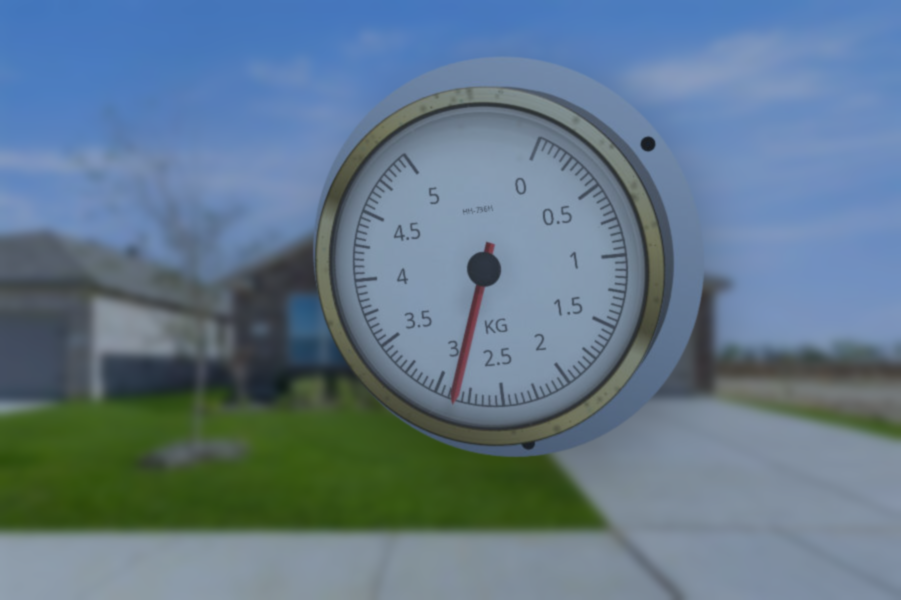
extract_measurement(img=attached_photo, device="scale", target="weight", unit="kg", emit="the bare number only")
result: 2.85
